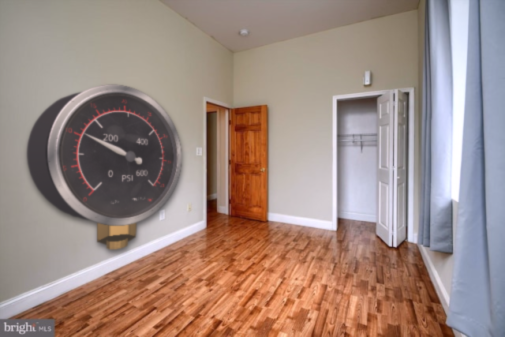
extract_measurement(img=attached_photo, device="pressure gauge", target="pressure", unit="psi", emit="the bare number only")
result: 150
